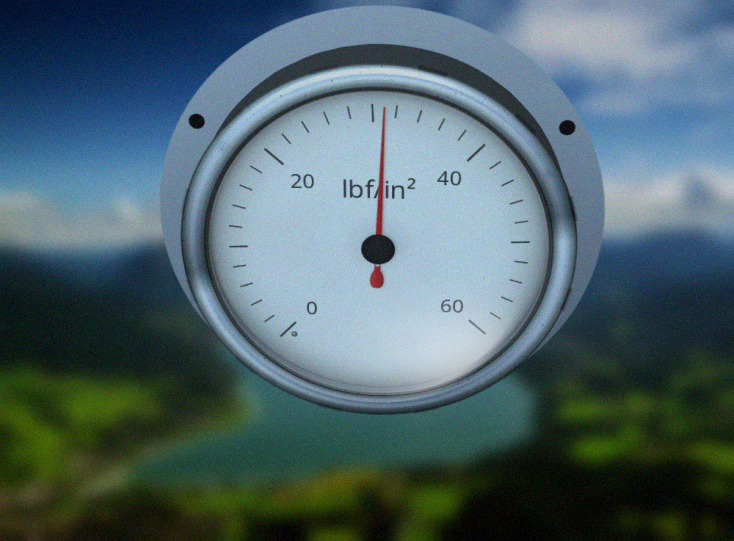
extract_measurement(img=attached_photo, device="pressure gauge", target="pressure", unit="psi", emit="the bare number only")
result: 31
